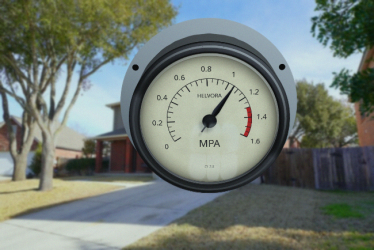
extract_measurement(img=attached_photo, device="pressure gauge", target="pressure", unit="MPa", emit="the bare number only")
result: 1.05
